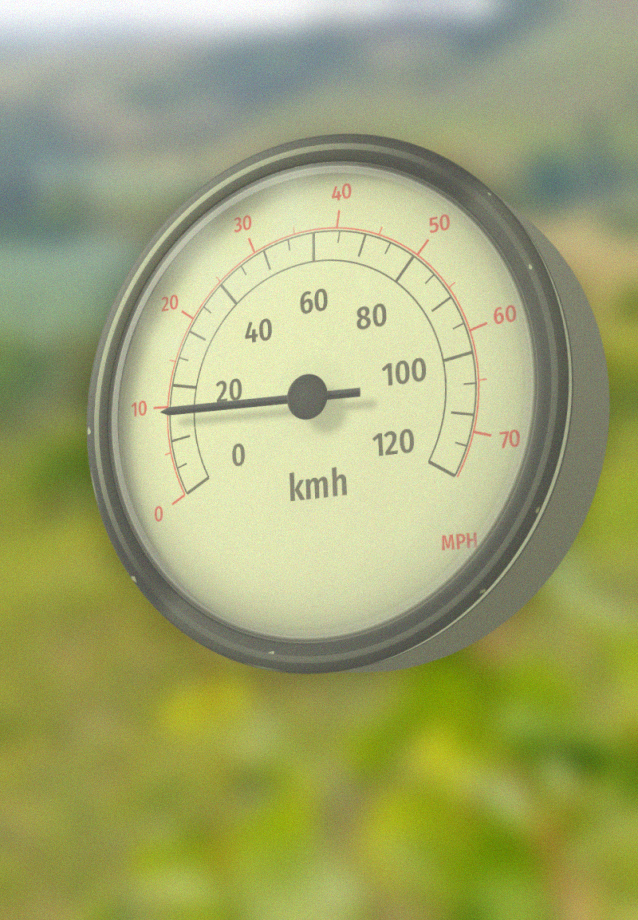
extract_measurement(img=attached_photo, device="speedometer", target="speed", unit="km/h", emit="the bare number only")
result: 15
